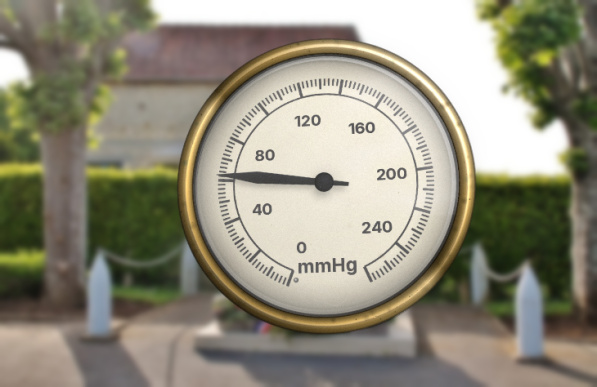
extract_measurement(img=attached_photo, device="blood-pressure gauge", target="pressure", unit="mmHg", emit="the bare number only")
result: 62
